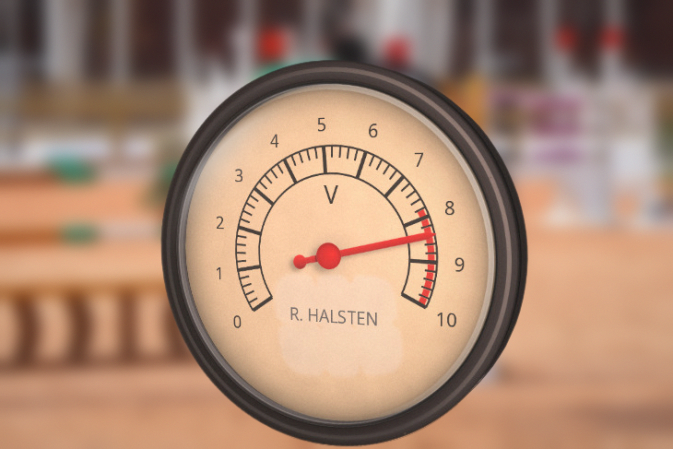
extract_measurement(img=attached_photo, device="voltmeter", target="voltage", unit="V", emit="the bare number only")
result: 8.4
